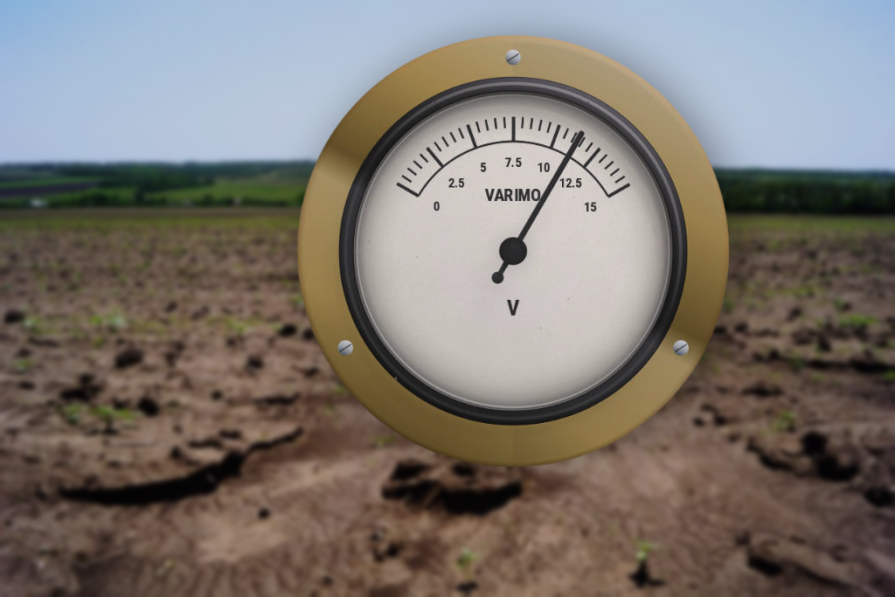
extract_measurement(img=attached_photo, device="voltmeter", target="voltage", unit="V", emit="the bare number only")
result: 11.25
